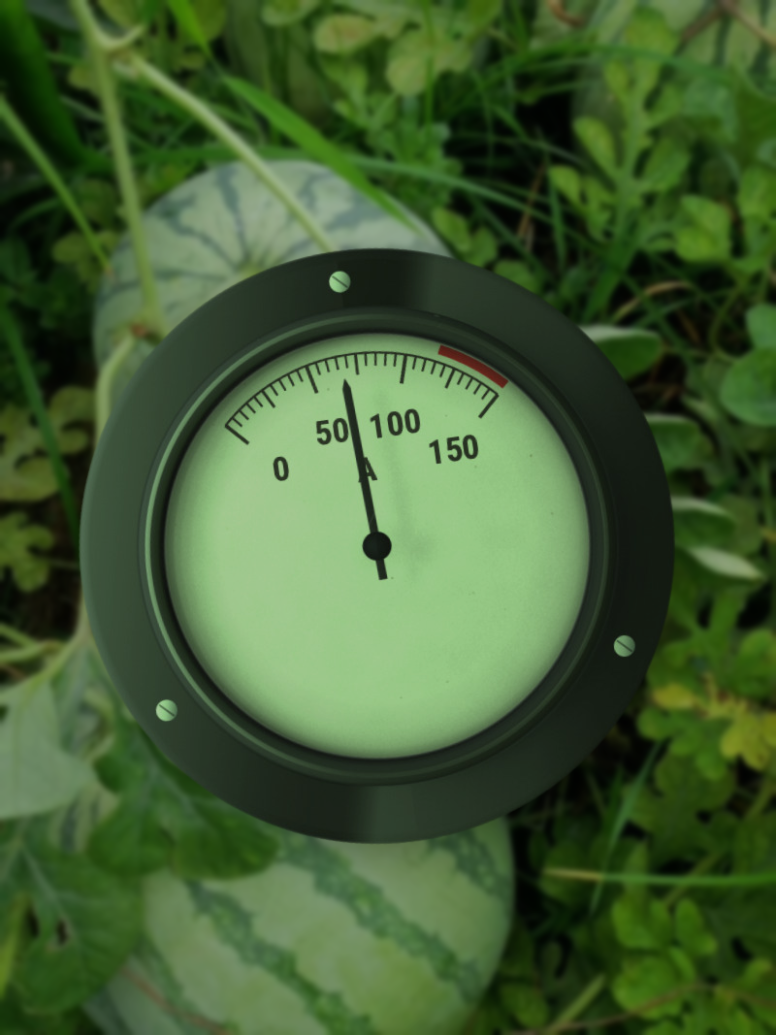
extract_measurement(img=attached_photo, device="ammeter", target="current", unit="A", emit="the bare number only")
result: 67.5
